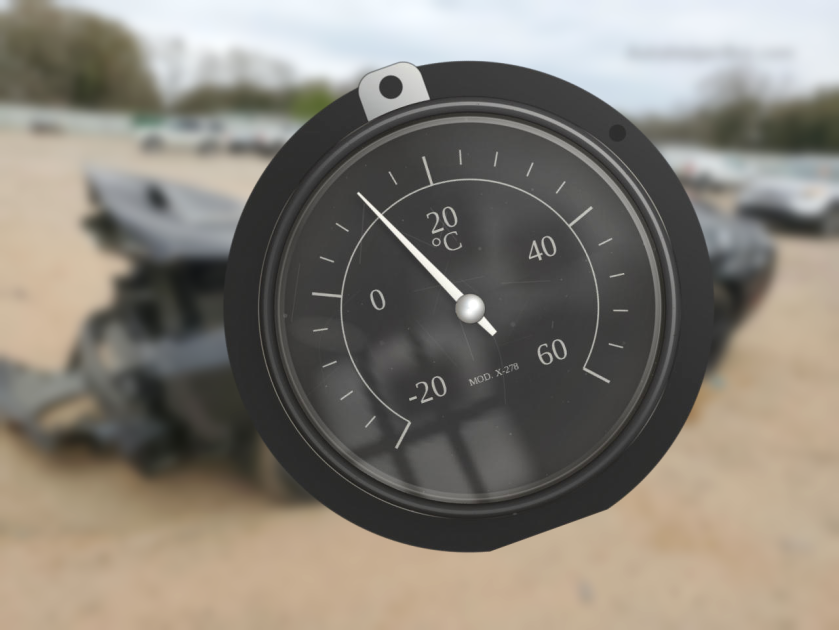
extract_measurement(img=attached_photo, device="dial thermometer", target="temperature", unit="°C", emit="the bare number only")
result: 12
